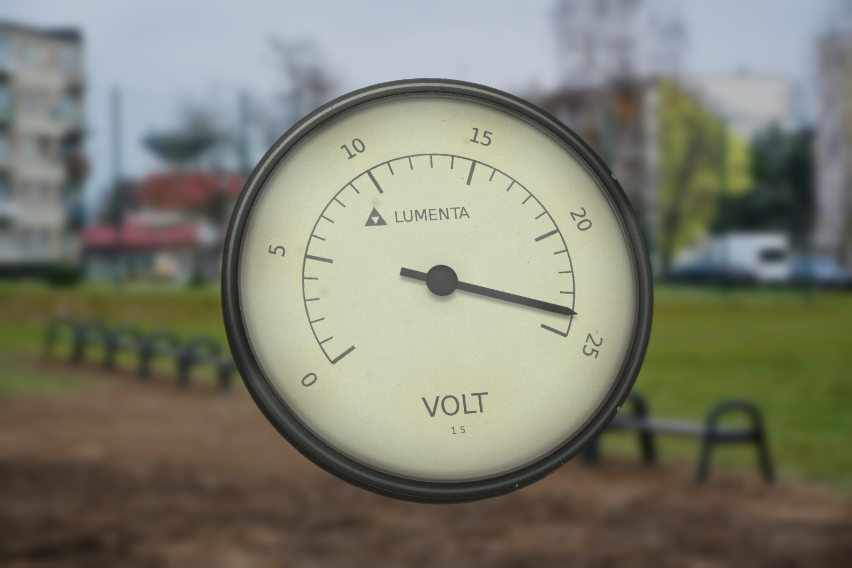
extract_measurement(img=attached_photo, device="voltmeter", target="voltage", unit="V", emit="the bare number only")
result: 24
